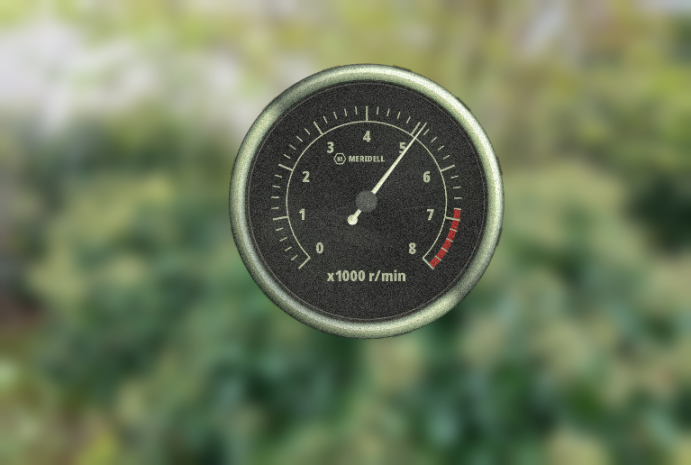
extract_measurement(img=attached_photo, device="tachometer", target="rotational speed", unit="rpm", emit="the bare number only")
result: 5100
